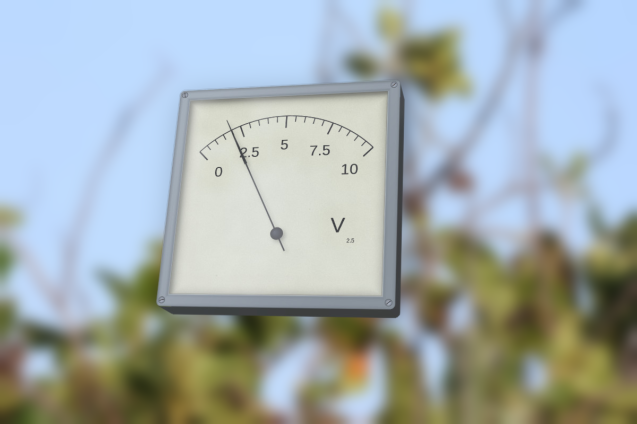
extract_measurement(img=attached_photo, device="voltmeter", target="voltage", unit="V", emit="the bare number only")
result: 2
